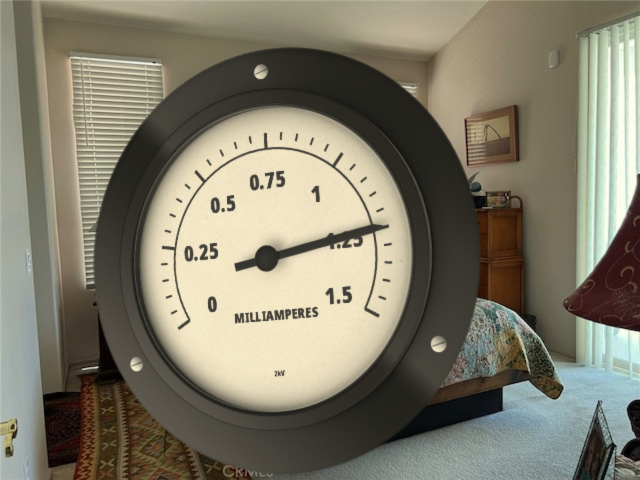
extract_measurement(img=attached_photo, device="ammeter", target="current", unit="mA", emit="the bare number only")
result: 1.25
